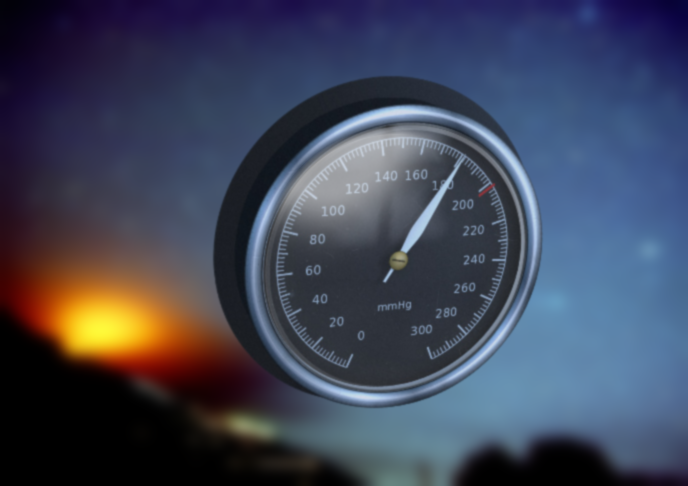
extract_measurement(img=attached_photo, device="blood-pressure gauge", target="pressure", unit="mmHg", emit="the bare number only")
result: 180
